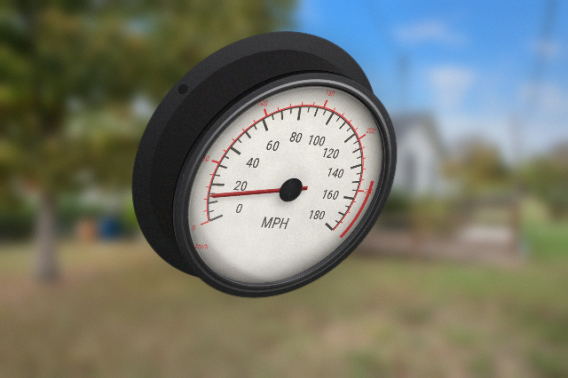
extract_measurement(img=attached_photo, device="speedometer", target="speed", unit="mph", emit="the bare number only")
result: 15
